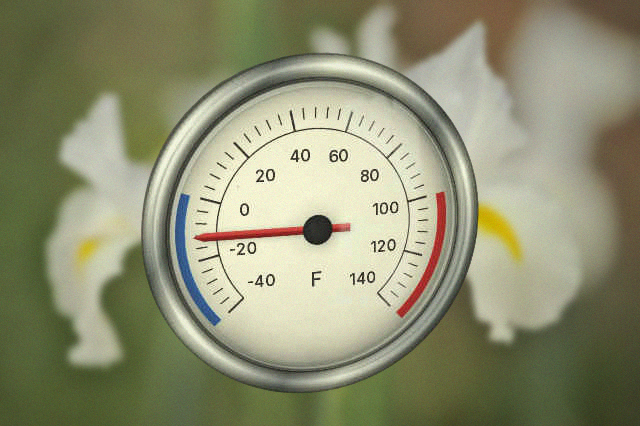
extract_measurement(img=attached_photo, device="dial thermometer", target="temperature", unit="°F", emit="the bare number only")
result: -12
